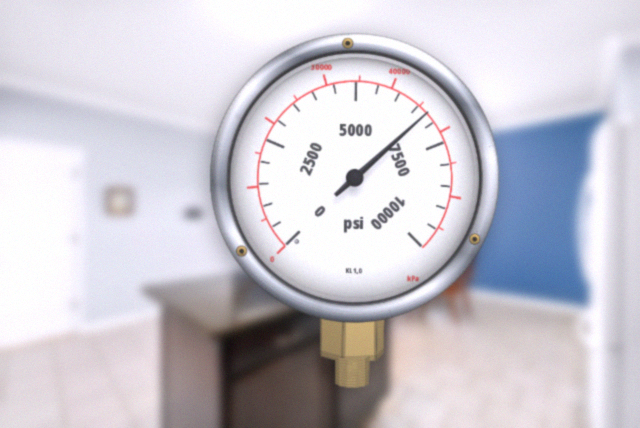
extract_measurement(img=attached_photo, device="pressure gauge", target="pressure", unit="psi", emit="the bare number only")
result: 6750
